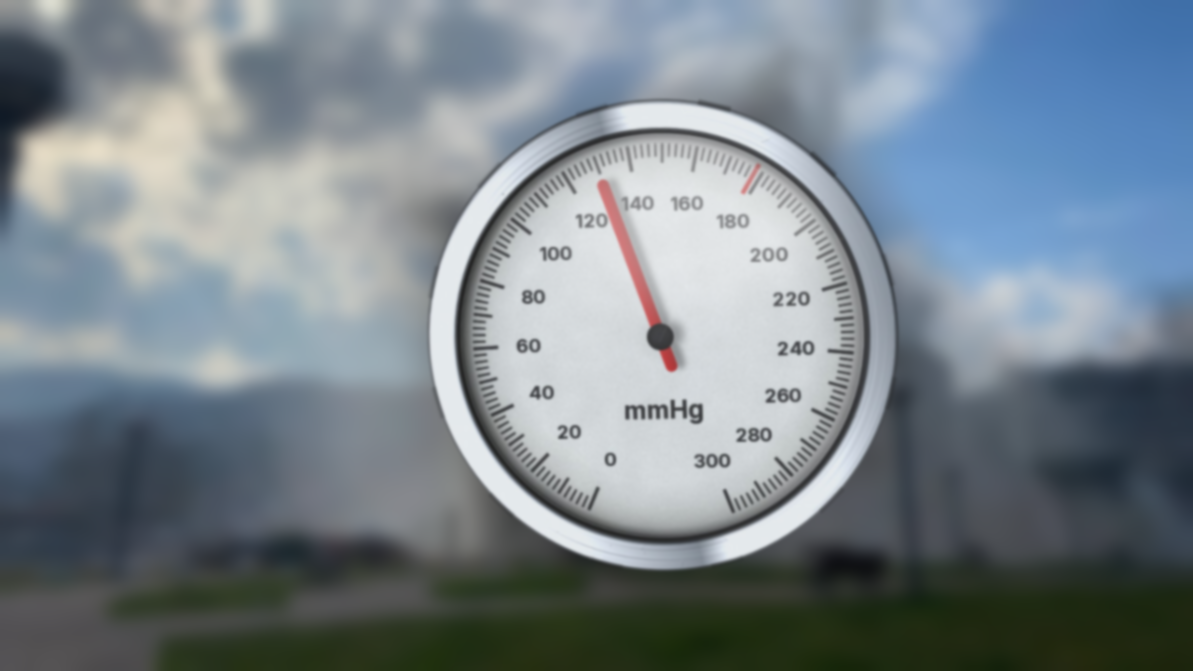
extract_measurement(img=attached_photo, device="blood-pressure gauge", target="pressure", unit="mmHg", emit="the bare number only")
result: 130
